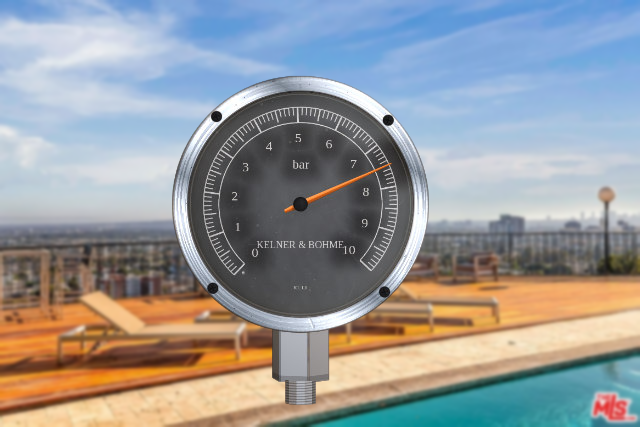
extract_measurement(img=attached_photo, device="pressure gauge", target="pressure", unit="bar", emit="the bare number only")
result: 7.5
